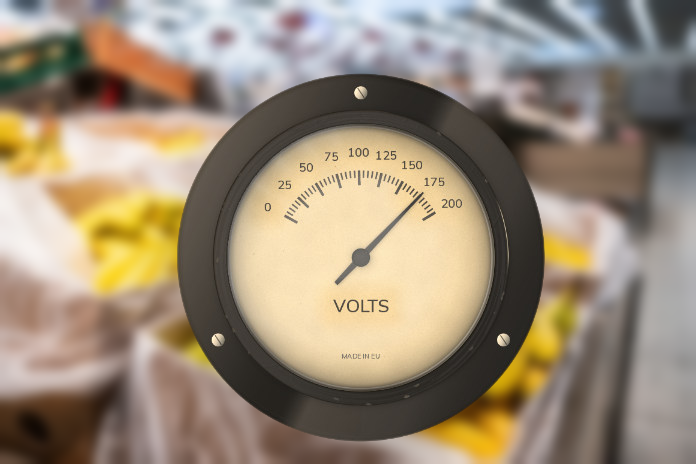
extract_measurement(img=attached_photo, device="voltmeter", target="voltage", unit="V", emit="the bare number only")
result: 175
